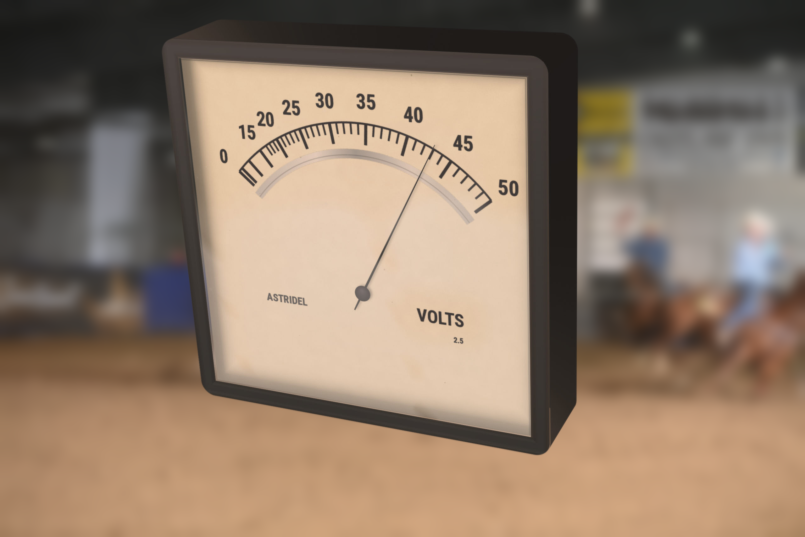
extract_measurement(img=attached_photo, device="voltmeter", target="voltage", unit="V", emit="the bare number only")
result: 43
